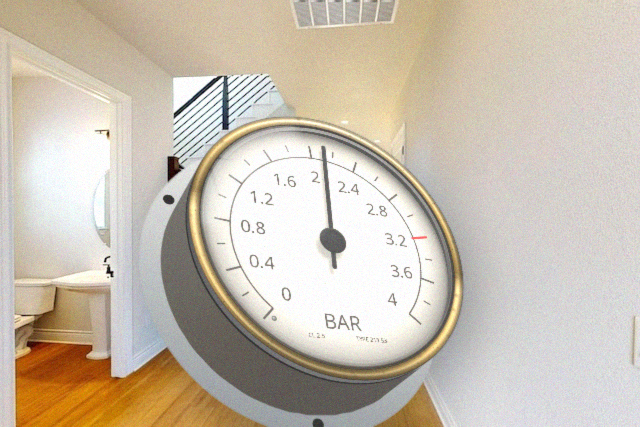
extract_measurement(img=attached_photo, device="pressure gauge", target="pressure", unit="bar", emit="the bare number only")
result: 2.1
